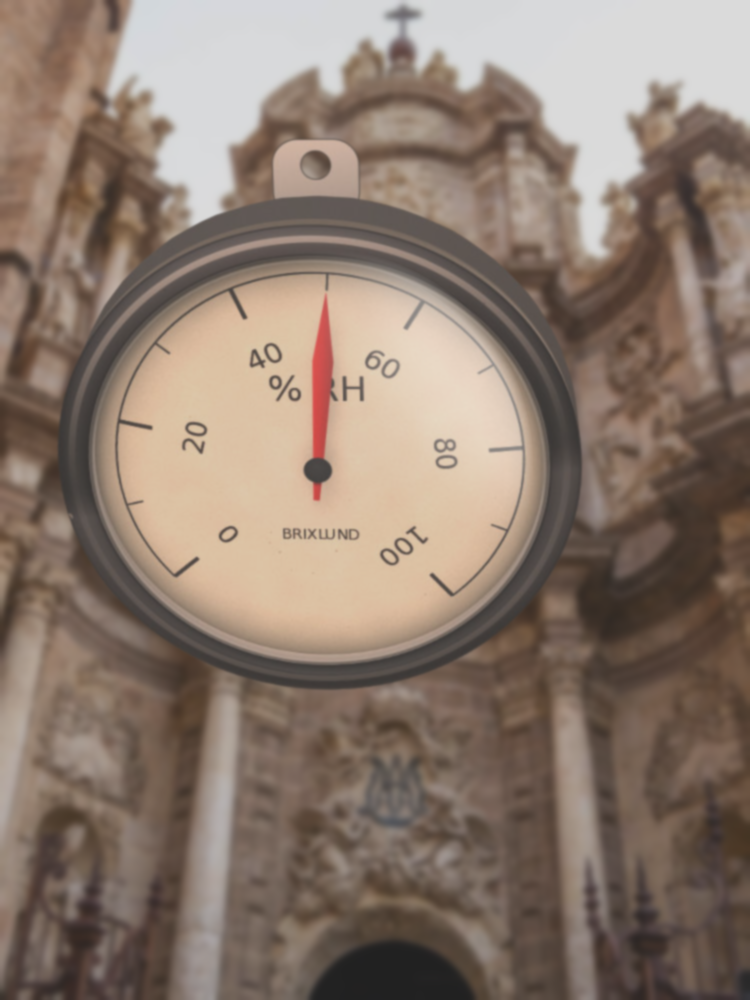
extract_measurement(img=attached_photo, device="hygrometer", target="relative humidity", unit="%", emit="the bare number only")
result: 50
